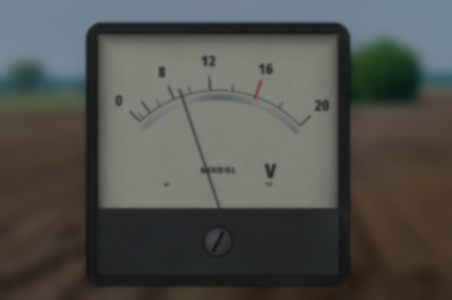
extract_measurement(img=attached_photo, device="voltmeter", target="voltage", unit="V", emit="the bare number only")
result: 9
